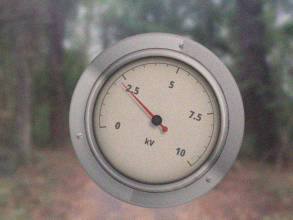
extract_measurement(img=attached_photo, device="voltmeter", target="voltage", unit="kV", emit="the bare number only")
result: 2.25
